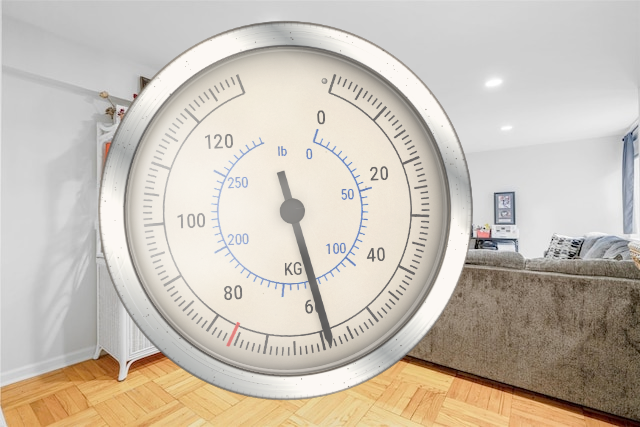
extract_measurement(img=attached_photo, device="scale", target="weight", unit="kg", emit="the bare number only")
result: 59
